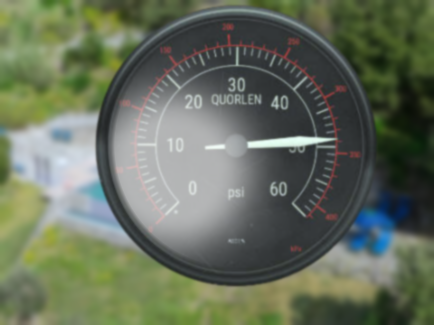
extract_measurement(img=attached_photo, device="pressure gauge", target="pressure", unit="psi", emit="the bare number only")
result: 49
